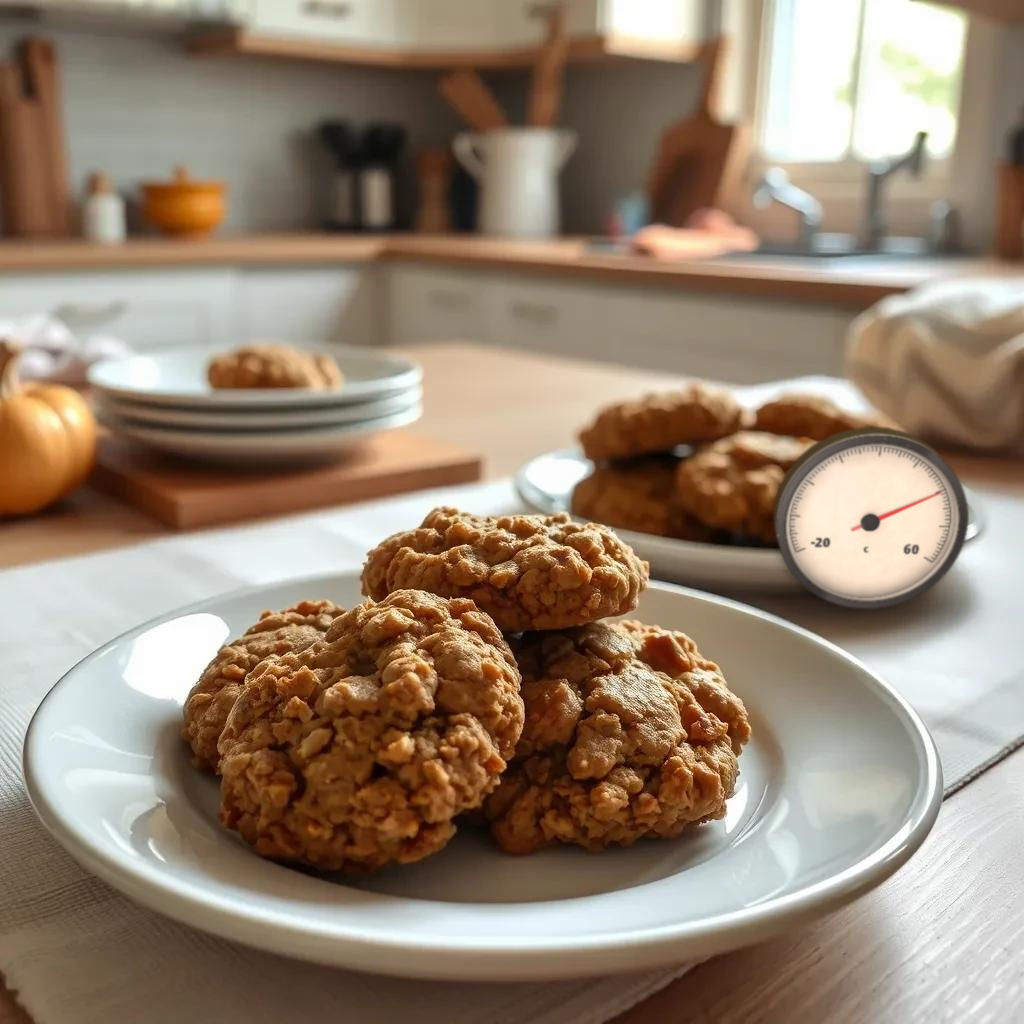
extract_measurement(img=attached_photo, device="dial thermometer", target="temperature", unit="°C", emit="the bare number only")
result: 40
